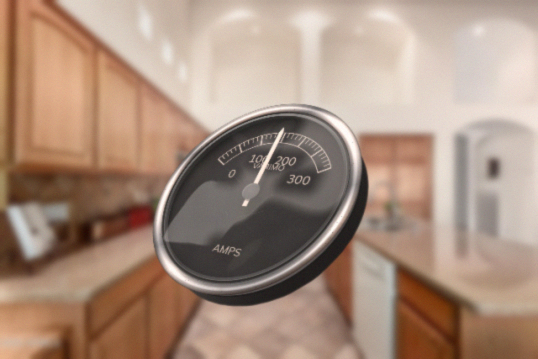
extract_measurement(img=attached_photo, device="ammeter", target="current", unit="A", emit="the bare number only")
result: 150
